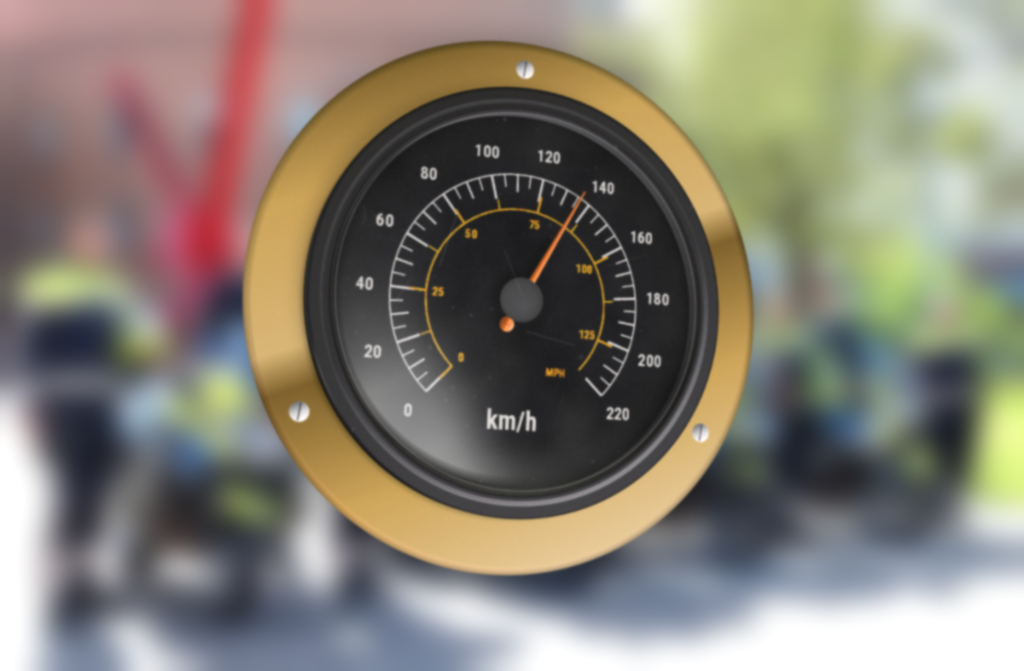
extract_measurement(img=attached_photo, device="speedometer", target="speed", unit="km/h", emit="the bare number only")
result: 135
